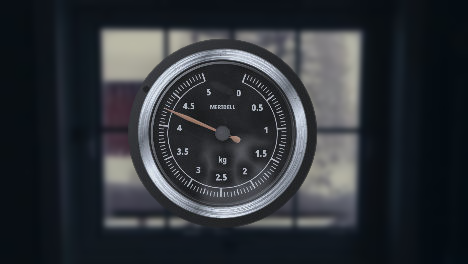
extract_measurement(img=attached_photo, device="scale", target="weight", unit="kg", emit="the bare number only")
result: 4.25
